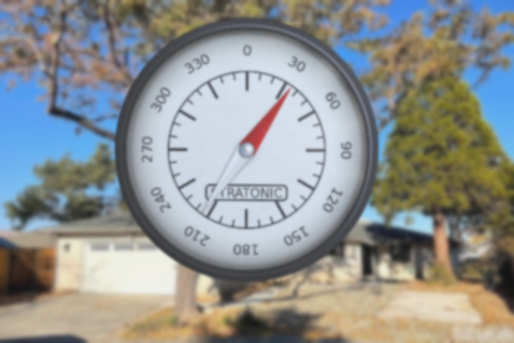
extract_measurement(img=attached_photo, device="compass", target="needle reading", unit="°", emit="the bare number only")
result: 35
